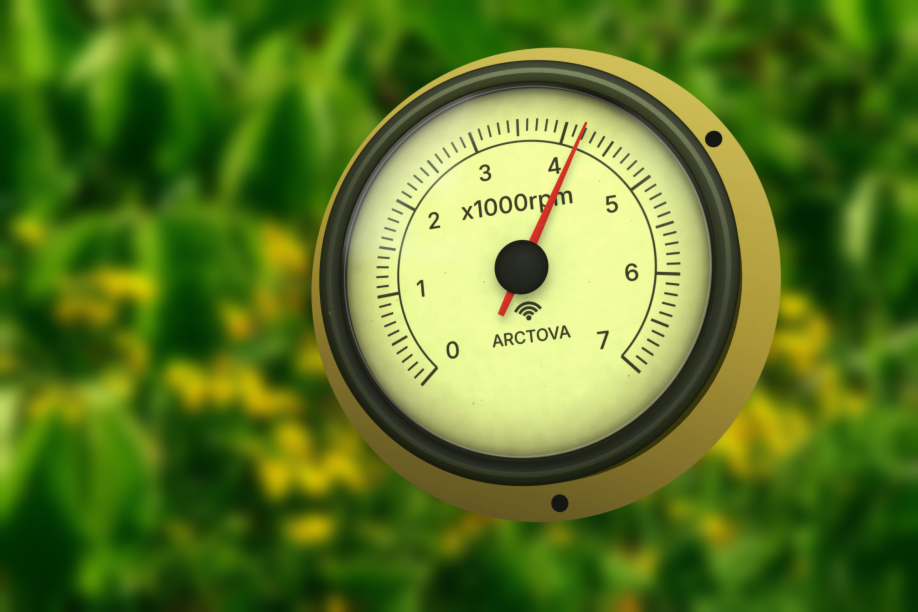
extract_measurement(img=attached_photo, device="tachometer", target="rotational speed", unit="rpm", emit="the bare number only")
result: 4200
